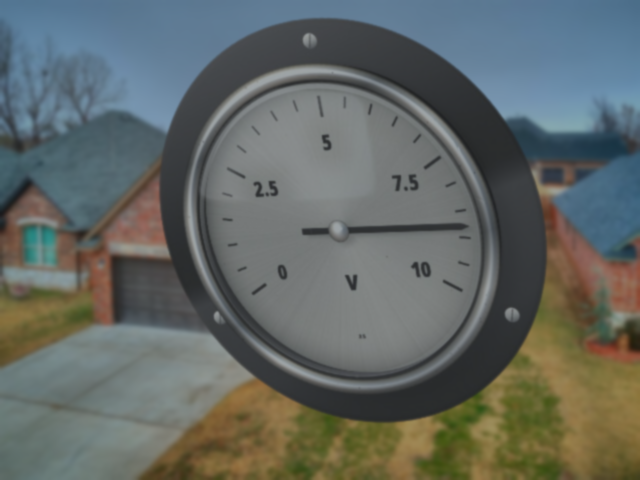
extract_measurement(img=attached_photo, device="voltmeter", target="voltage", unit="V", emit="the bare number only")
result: 8.75
